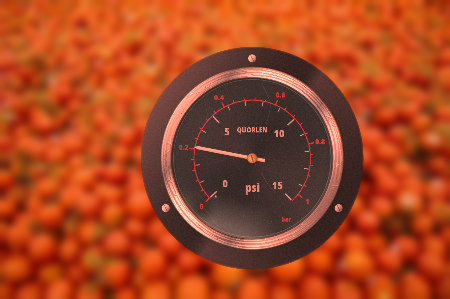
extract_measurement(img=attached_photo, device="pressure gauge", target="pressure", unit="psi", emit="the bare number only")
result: 3
